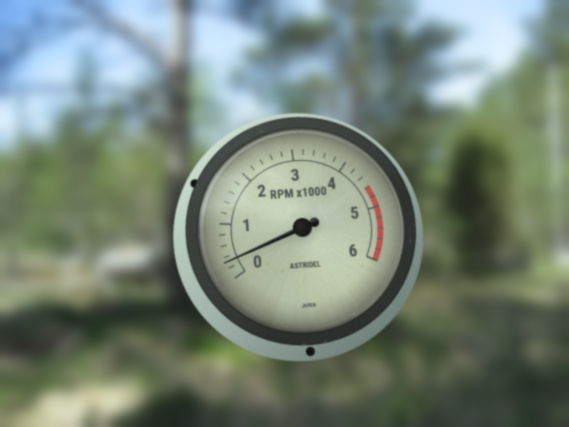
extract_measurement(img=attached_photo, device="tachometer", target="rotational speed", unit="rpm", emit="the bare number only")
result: 300
